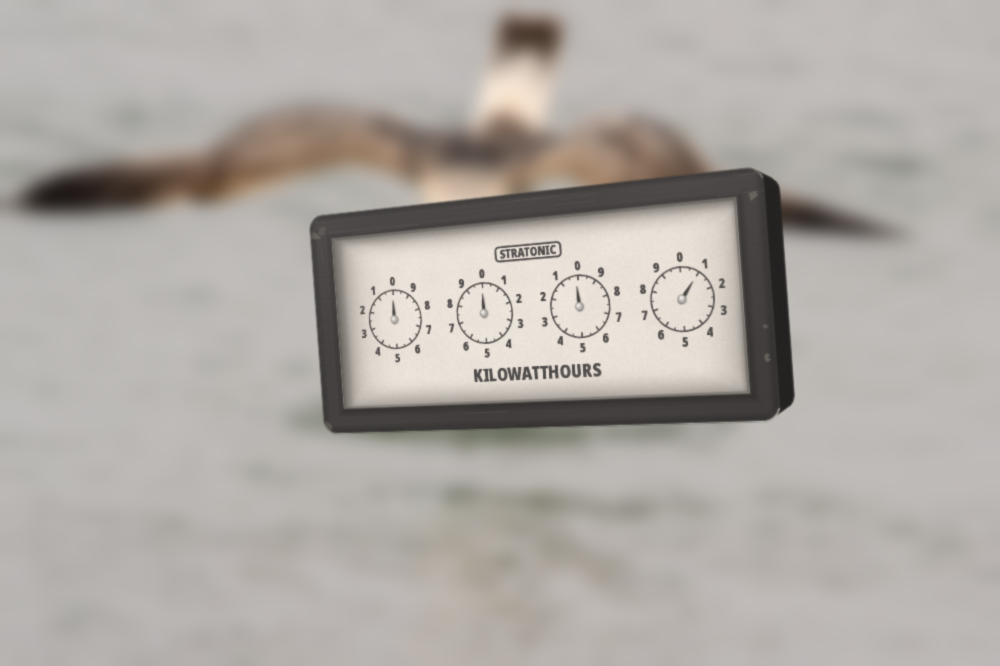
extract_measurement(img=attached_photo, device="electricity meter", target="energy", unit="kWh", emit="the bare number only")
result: 1
